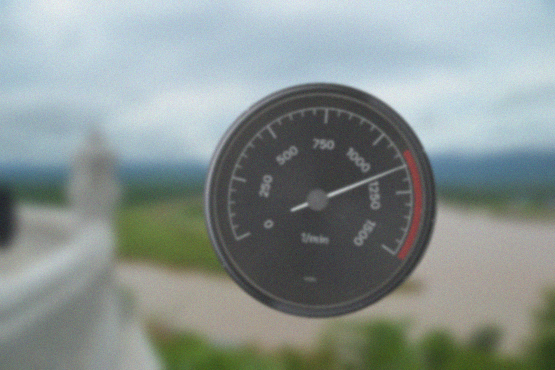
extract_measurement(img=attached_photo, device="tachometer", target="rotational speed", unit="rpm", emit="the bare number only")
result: 1150
